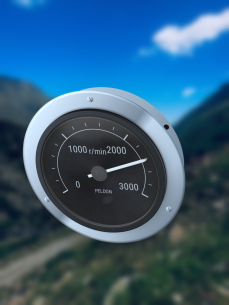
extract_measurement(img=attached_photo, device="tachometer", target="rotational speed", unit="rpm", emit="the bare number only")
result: 2400
